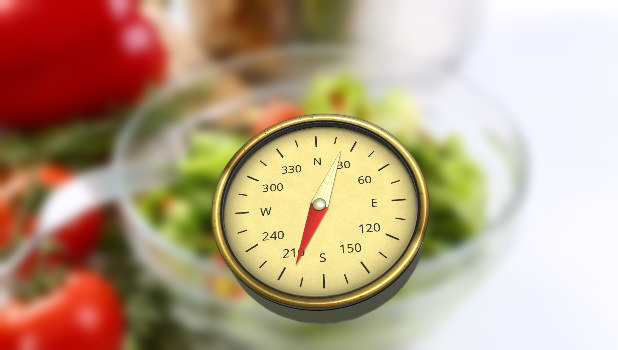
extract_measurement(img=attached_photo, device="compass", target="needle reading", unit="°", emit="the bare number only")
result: 202.5
